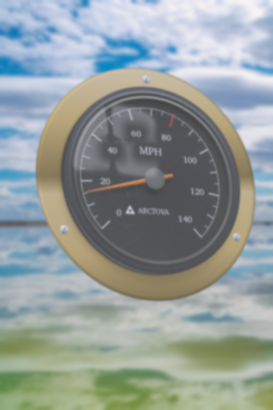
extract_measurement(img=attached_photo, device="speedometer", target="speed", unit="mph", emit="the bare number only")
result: 15
